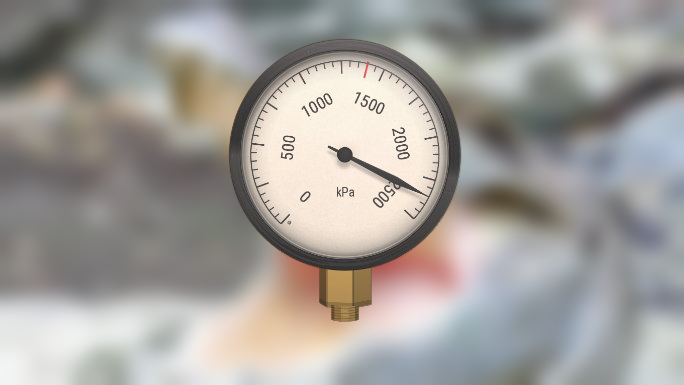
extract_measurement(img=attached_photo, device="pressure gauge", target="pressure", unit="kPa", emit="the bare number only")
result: 2350
